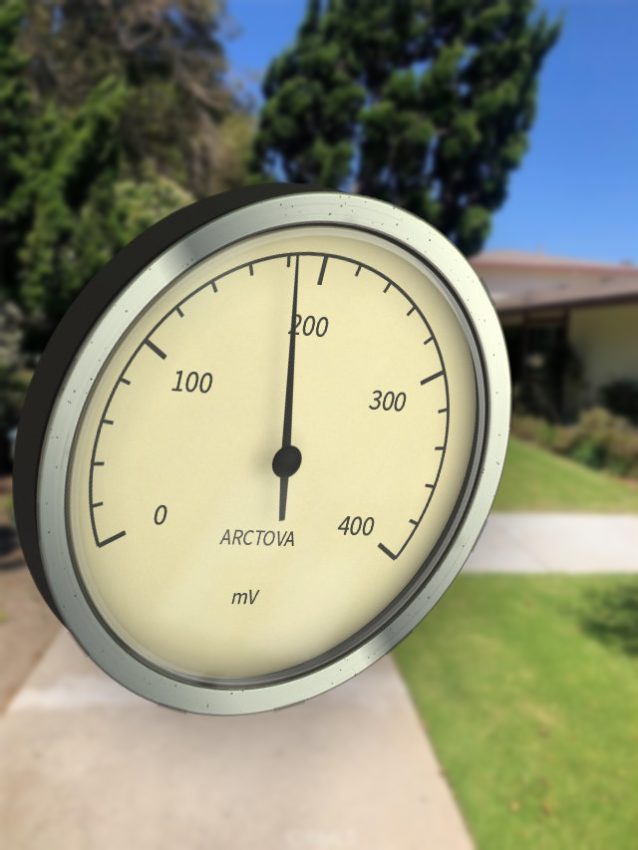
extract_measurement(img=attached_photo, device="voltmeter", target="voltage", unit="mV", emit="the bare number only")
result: 180
